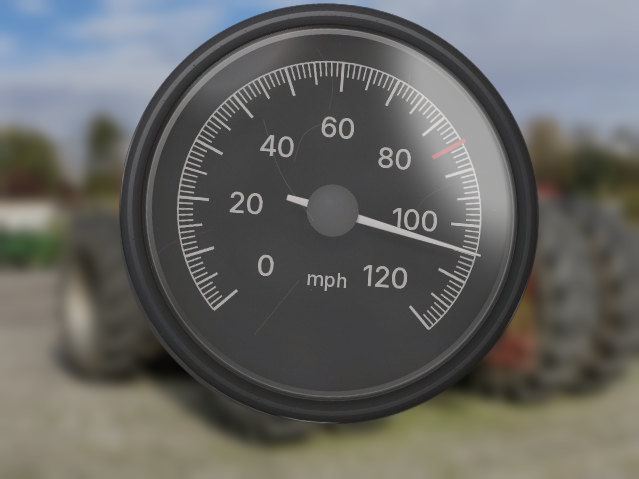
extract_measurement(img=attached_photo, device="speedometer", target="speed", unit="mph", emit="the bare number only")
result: 105
